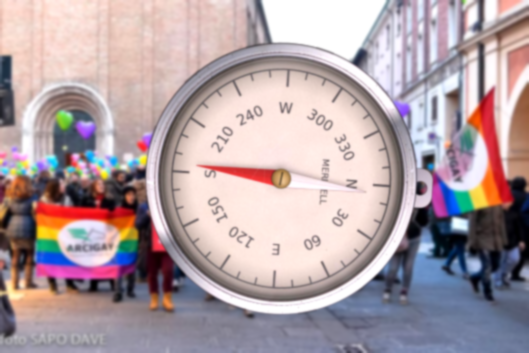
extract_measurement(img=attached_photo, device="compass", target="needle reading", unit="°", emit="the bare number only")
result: 185
